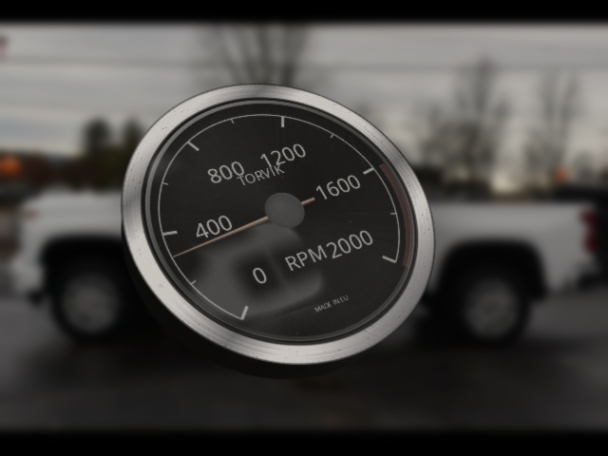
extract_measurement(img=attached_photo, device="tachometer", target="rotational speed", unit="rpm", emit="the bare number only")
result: 300
